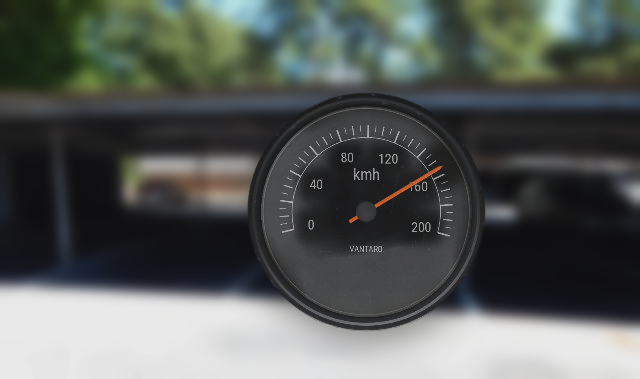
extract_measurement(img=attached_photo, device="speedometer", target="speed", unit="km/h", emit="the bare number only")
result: 155
